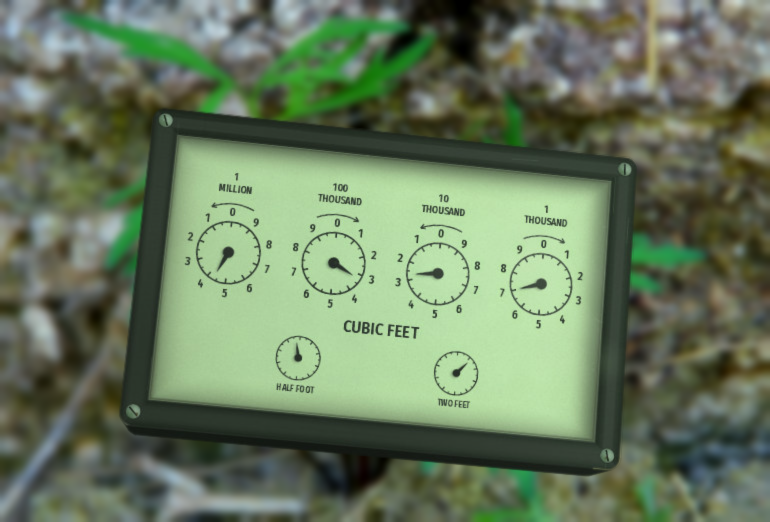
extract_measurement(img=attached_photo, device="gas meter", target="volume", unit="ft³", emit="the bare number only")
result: 432700
